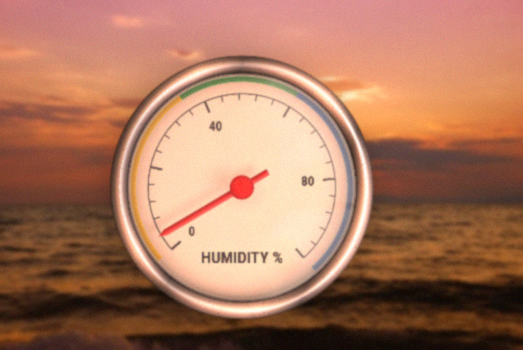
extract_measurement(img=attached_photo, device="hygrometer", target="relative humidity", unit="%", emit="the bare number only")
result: 4
